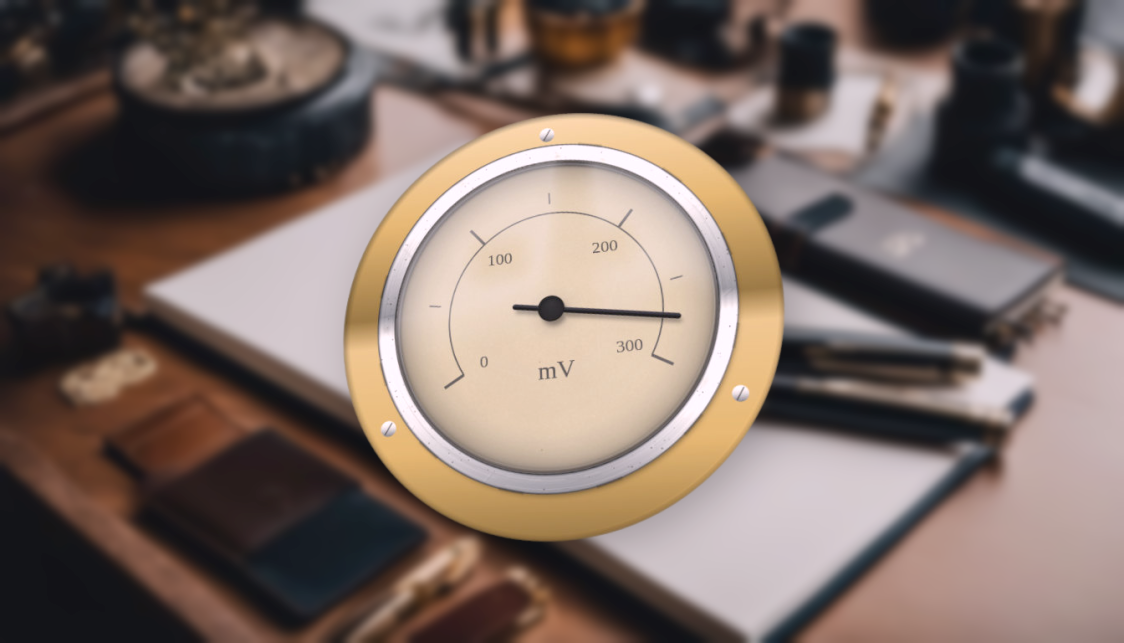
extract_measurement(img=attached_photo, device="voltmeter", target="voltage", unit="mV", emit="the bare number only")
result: 275
